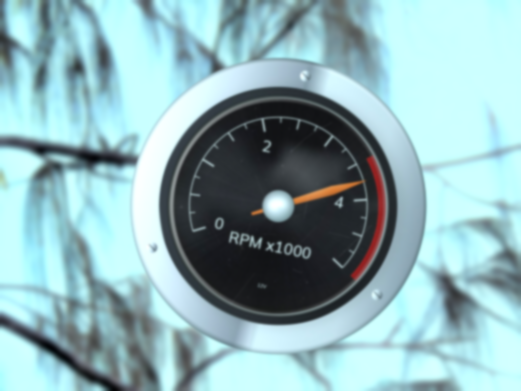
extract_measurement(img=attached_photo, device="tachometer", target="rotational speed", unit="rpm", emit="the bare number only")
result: 3750
